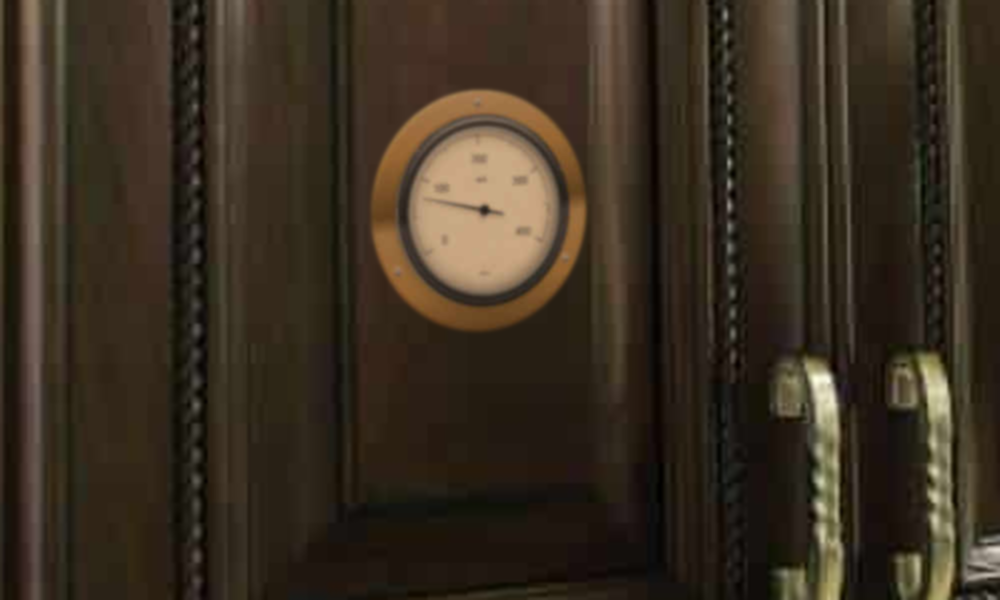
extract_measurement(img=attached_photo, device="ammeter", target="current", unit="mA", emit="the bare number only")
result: 75
